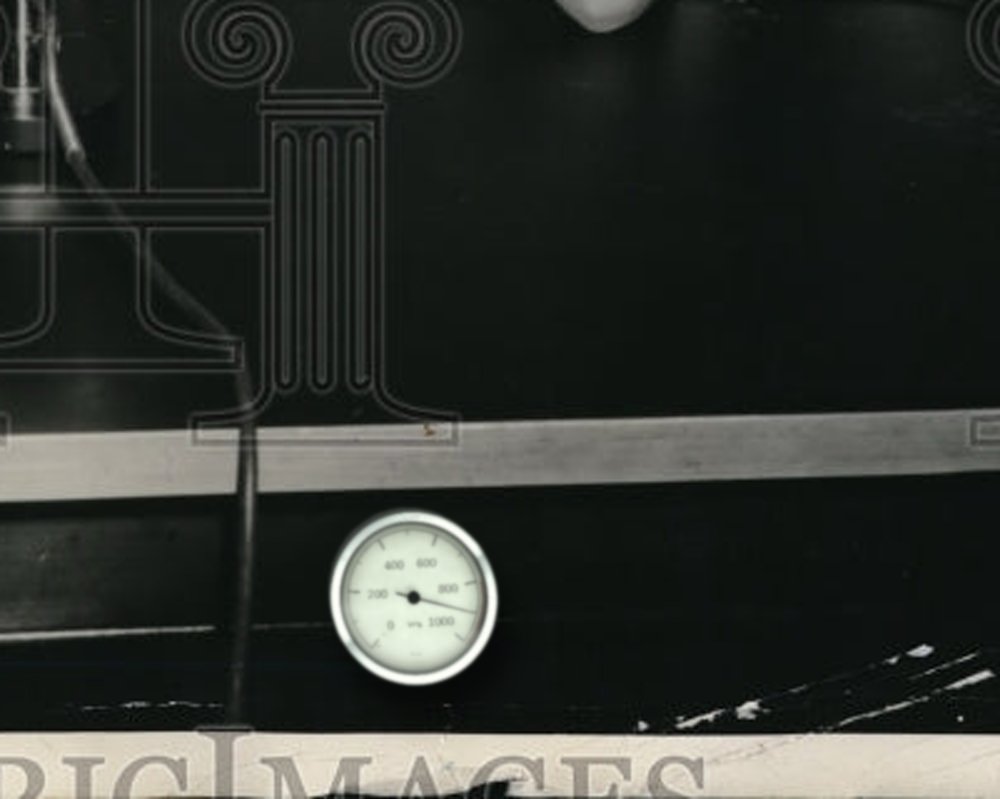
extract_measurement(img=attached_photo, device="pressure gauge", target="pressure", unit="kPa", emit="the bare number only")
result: 900
